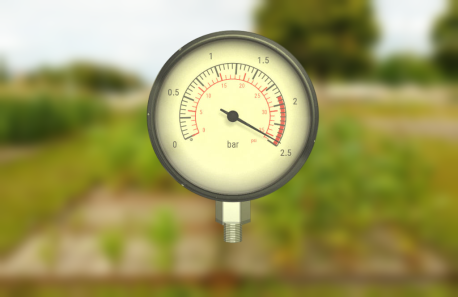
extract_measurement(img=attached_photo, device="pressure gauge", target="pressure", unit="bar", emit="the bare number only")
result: 2.45
